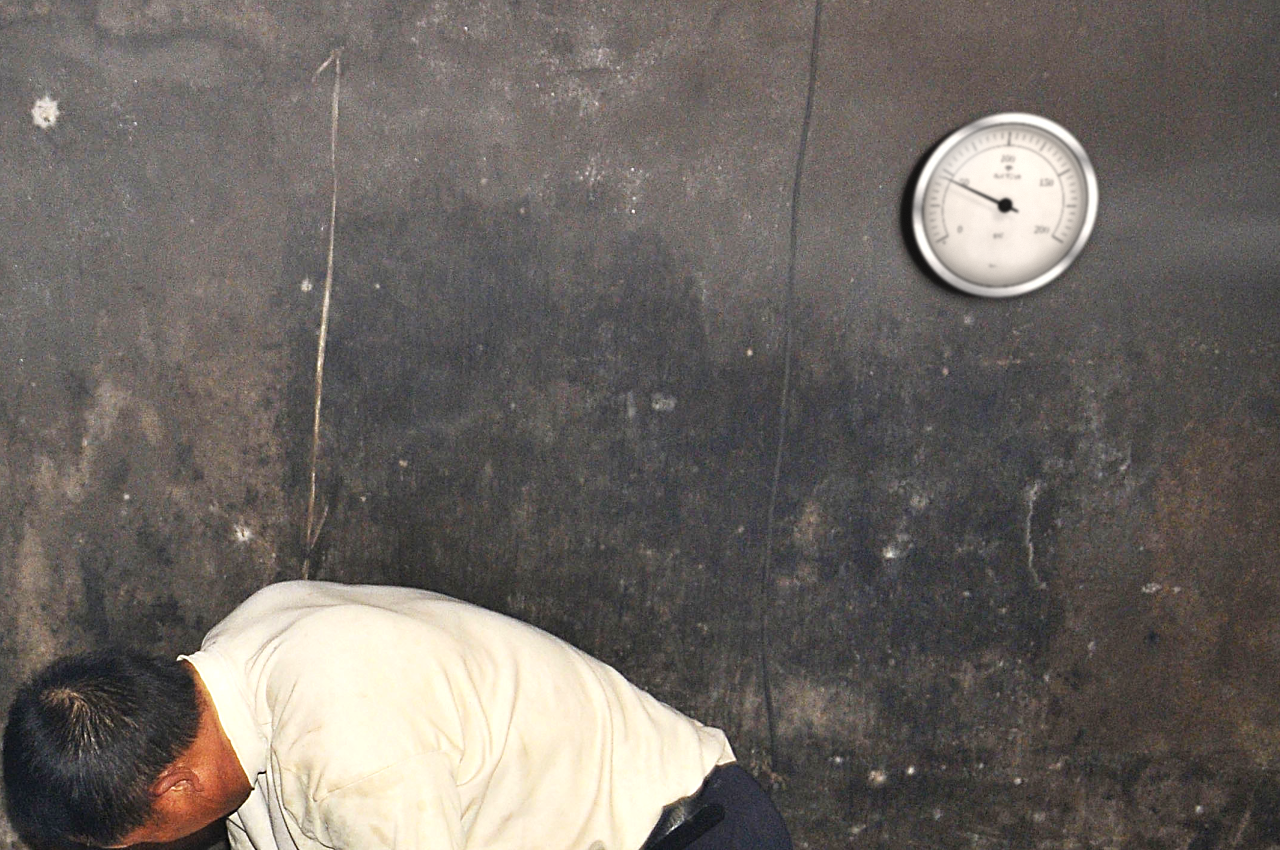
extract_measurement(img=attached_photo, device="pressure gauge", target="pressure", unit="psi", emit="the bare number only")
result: 45
